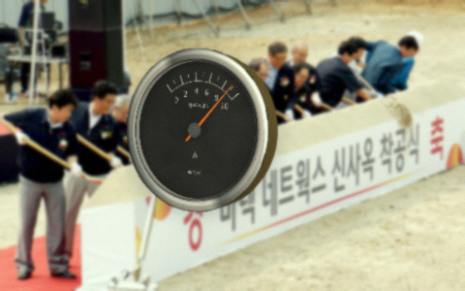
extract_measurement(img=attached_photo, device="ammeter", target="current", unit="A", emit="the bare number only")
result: 9
